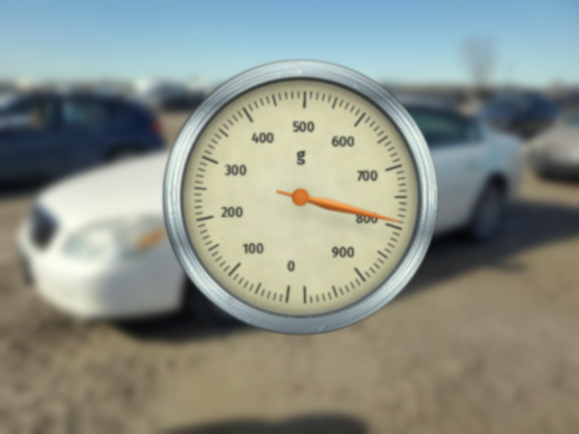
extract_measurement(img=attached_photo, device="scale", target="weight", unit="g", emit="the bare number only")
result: 790
